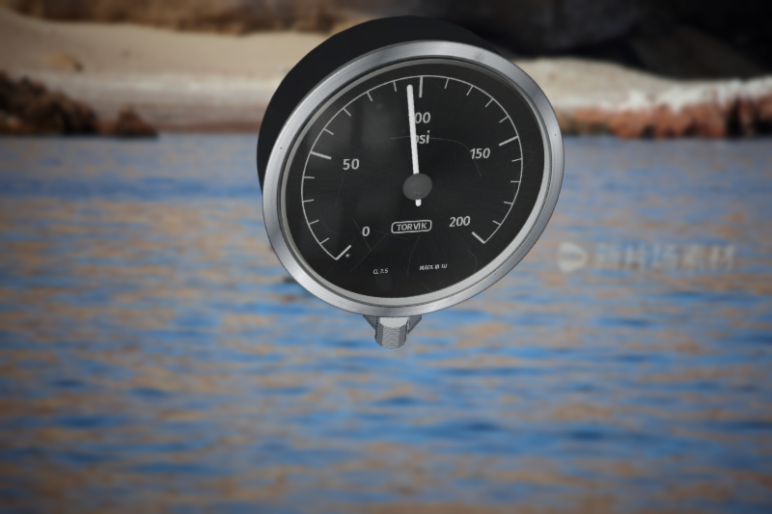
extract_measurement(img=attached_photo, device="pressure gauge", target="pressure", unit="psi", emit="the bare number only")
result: 95
